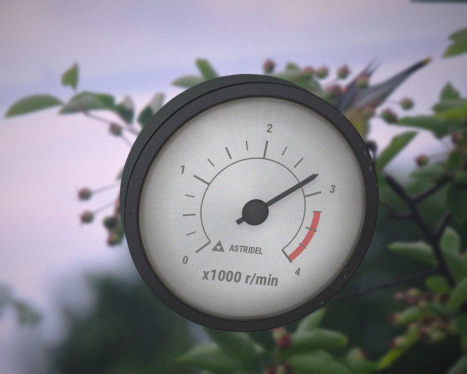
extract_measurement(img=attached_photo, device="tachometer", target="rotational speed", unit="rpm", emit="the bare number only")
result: 2750
